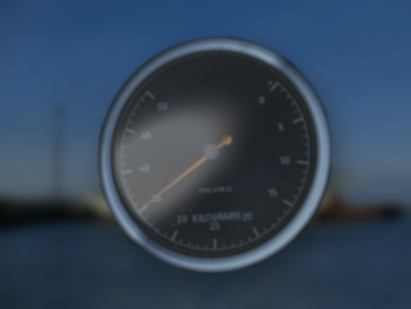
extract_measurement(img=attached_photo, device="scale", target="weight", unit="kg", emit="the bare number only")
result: 35
